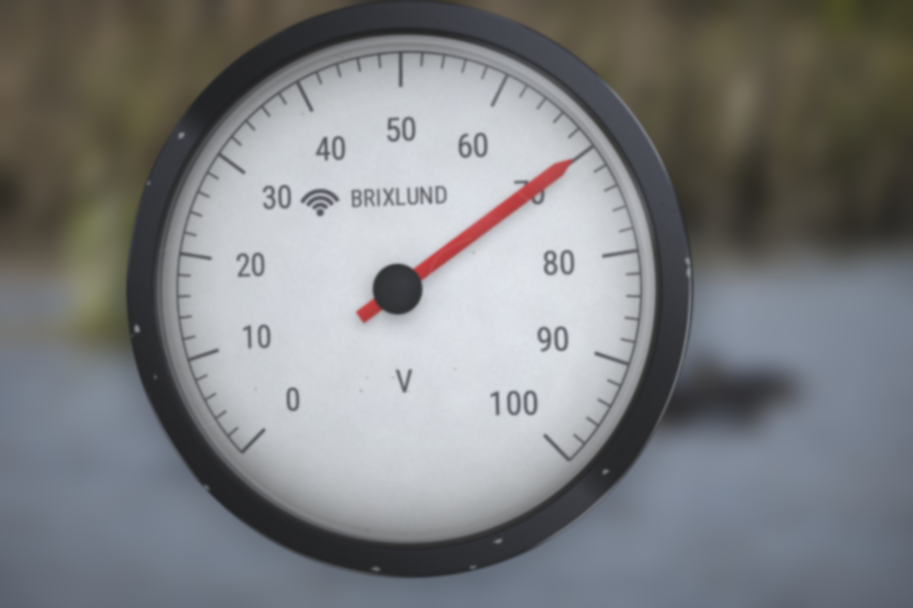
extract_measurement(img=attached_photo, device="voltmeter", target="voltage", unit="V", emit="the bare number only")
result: 70
